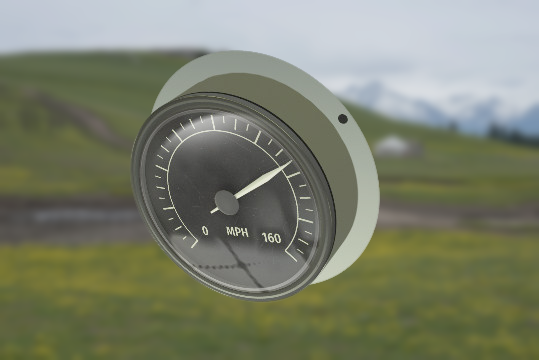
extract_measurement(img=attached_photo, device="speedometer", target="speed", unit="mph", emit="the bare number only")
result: 115
